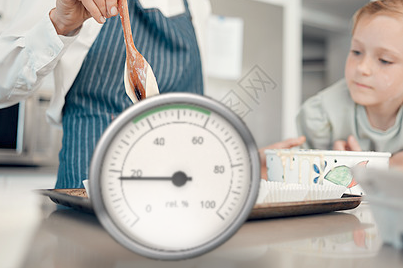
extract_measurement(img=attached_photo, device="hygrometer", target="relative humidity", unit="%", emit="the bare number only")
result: 18
